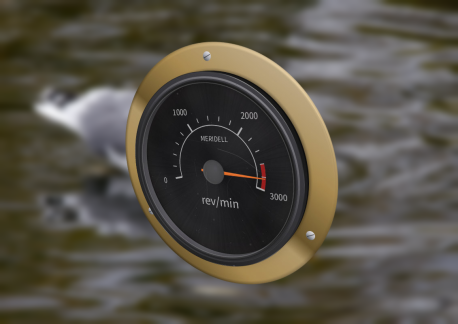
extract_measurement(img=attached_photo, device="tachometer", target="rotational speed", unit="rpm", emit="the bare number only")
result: 2800
